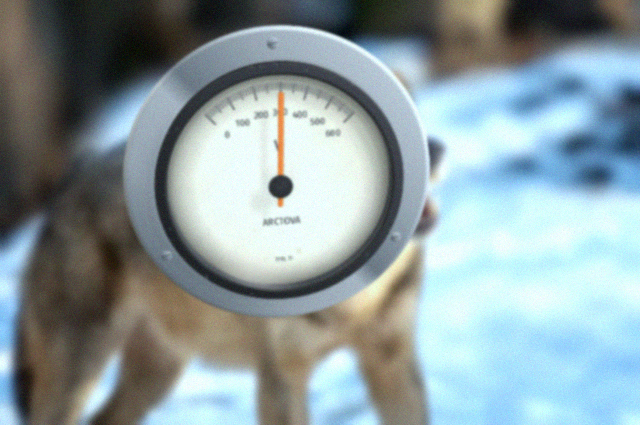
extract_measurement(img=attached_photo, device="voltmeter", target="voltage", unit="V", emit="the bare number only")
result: 300
